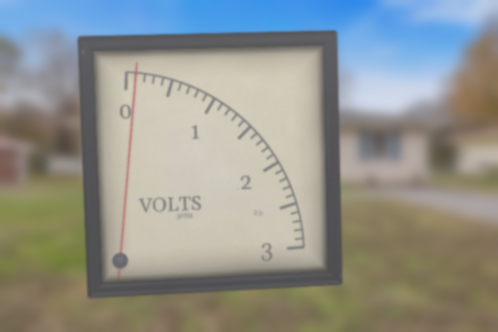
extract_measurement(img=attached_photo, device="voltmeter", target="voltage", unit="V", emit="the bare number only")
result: 0.1
